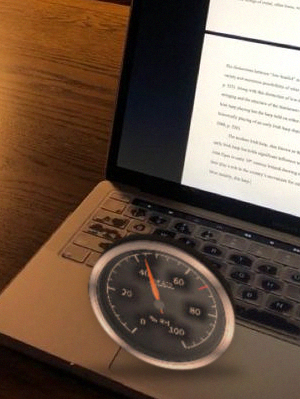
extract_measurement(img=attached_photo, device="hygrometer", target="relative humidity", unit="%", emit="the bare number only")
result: 44
